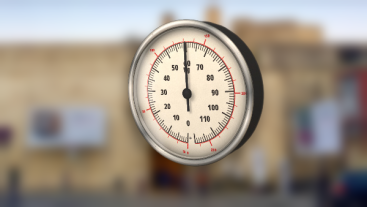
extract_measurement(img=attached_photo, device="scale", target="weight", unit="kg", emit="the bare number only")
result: 60
